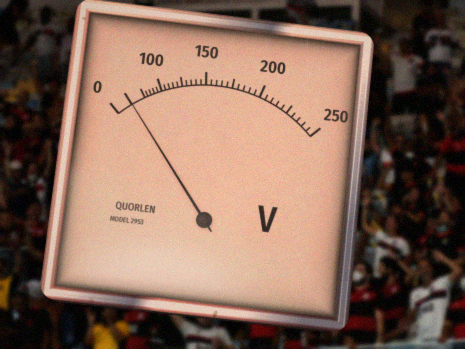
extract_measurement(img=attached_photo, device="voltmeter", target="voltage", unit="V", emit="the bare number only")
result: 50
